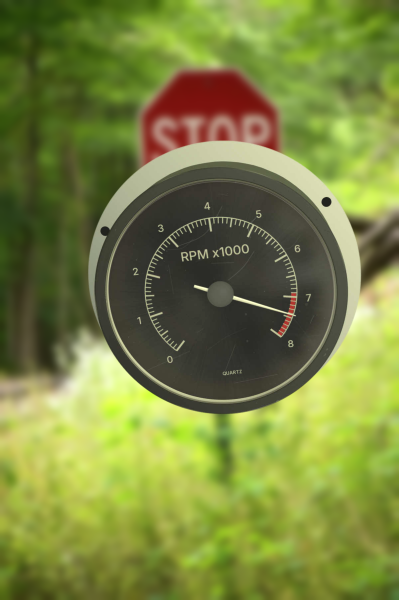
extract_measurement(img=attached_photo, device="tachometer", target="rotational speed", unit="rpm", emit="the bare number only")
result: 7400
